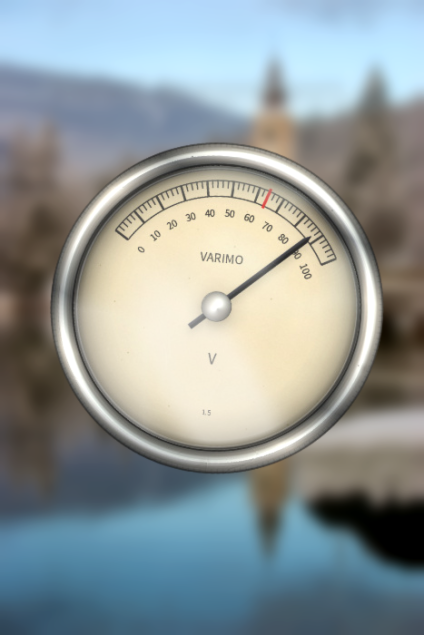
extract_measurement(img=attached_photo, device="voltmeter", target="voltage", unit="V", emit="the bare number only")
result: 88
